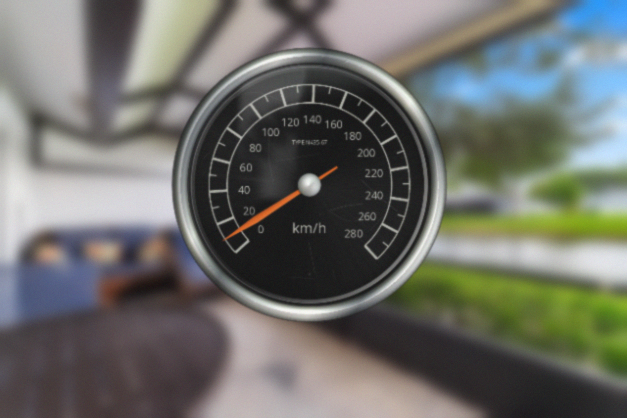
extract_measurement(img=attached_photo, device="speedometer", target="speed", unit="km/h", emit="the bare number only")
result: 10
